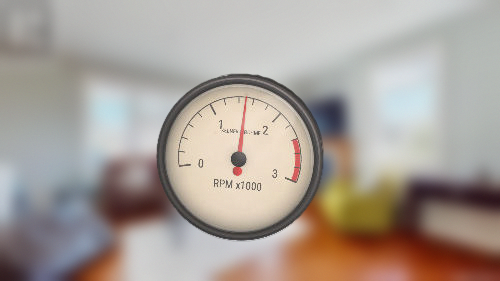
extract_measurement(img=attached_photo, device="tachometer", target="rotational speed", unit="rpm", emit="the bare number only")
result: 1500
